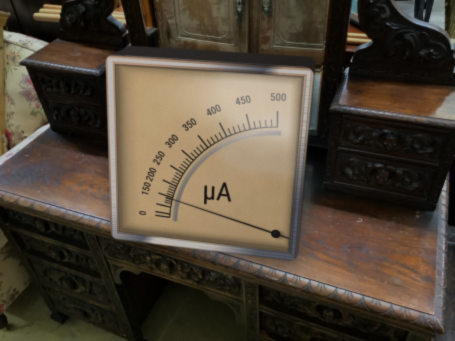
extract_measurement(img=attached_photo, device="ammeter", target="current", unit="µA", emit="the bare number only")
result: 150
